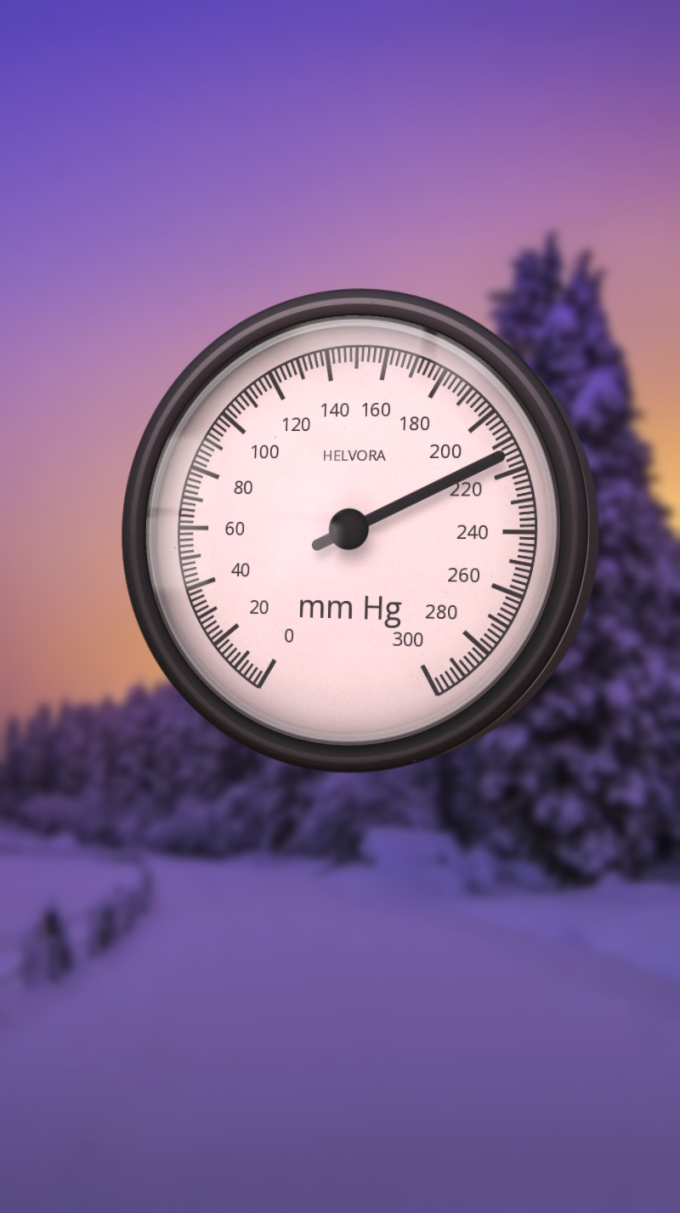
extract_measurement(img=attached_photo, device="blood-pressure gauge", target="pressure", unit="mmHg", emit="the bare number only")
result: 214
